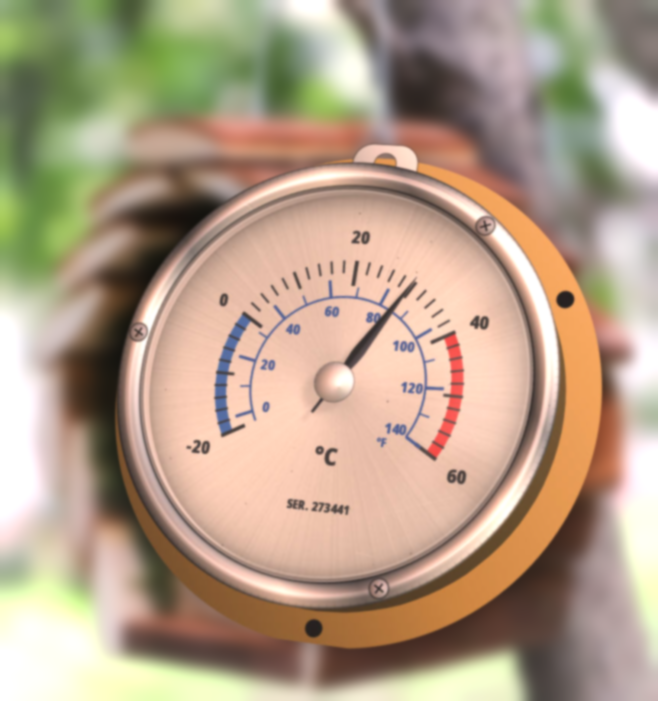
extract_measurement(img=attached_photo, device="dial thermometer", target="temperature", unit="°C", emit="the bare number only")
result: 30
